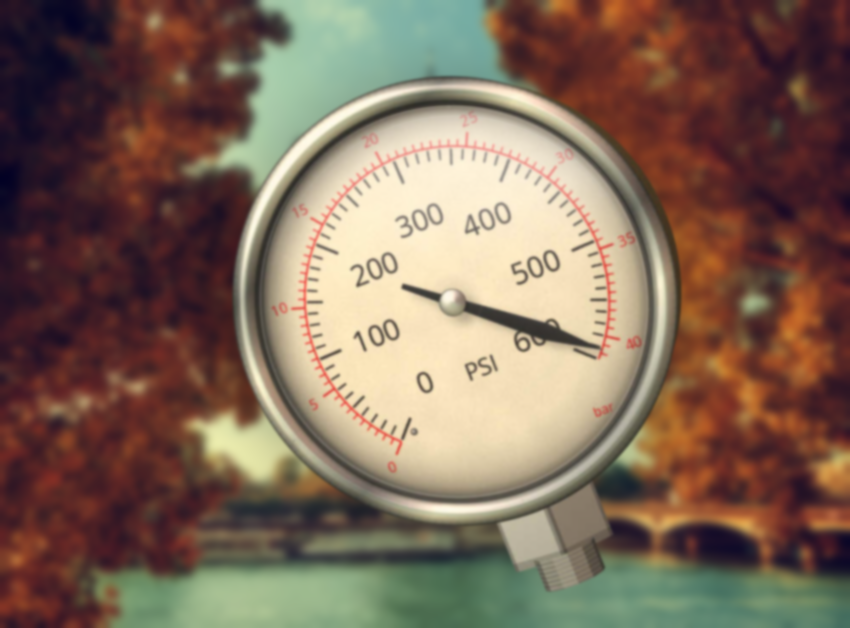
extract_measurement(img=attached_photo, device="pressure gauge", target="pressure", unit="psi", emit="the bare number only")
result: 590
